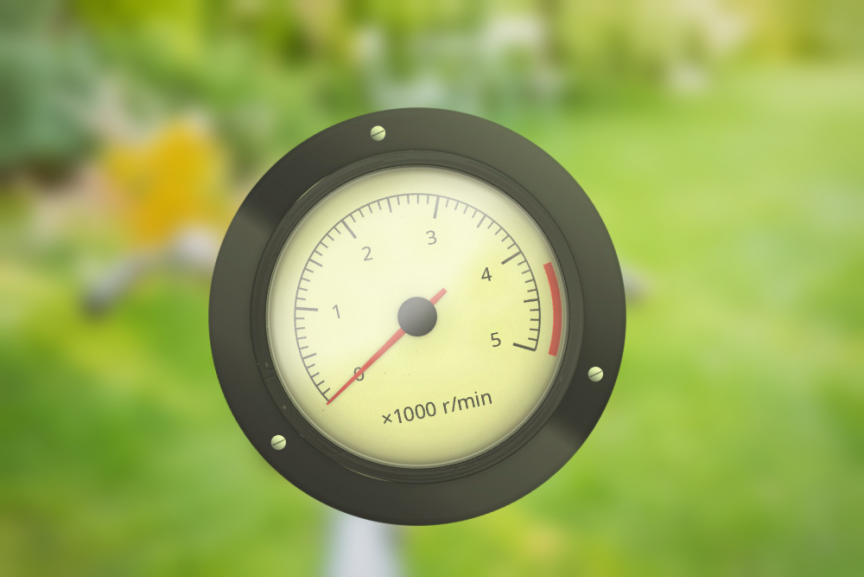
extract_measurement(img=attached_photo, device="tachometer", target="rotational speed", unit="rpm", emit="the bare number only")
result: 0
